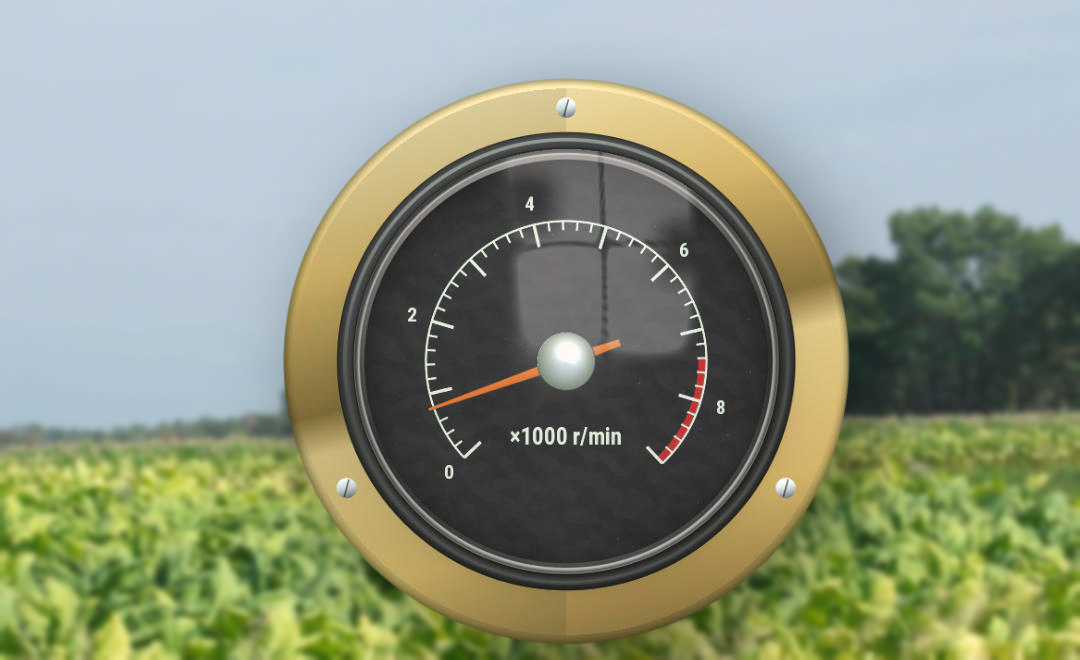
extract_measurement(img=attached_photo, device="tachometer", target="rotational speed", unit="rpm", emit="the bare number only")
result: 800
